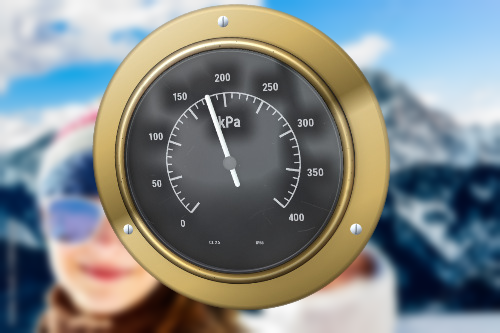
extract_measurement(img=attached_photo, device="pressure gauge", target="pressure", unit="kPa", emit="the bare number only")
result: 180
